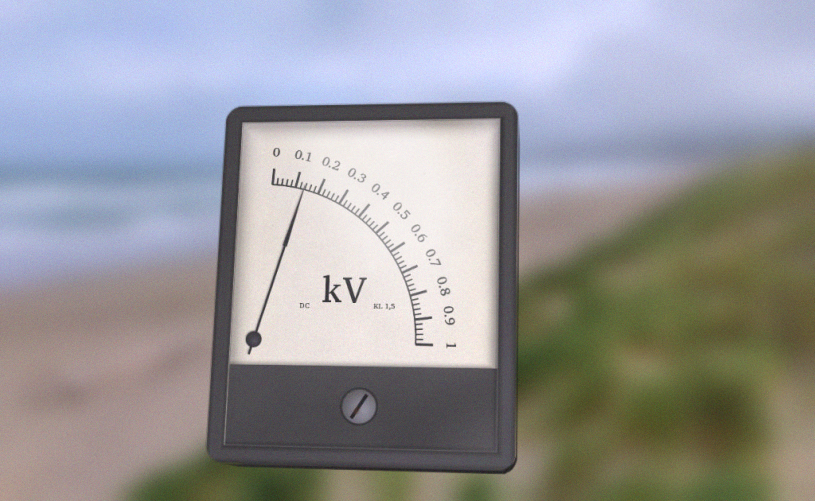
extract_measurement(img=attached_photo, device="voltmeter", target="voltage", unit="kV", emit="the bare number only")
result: 0.14
